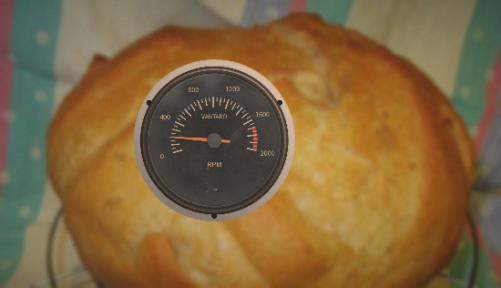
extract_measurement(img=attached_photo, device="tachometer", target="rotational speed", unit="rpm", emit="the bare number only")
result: 200
